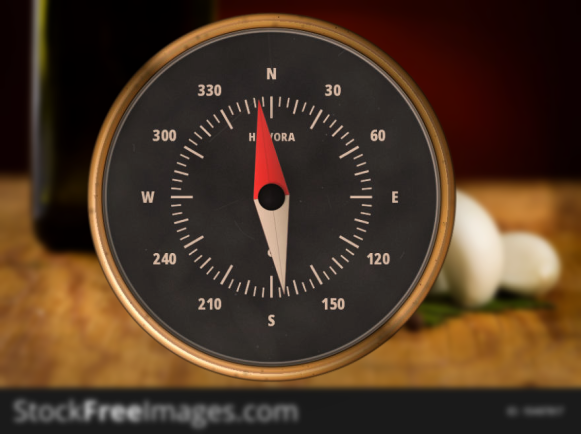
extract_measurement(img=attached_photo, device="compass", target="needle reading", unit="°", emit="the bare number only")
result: 352.5
